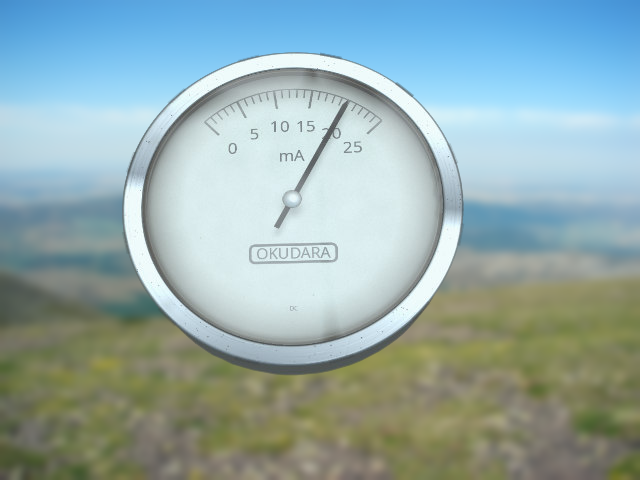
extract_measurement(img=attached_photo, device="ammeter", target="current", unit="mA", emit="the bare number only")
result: 20
